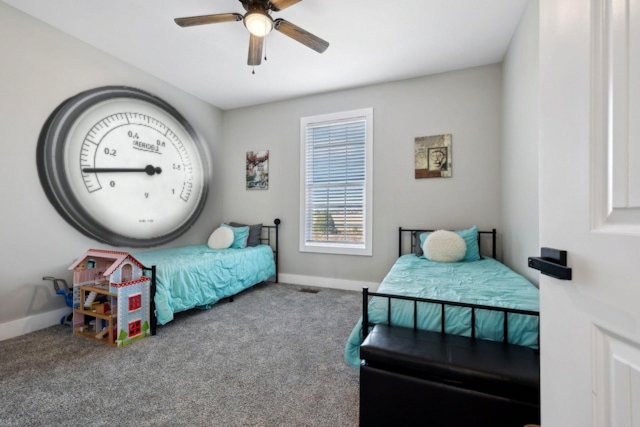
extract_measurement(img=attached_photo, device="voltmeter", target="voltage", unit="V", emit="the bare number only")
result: 0.08
